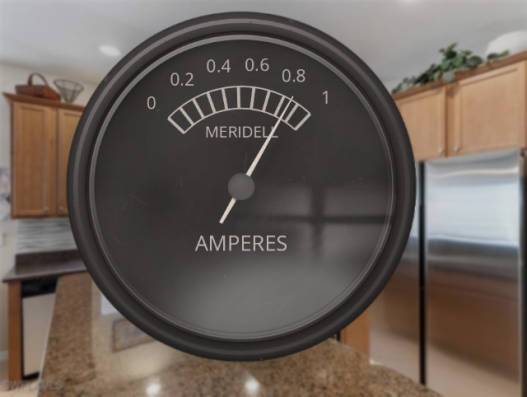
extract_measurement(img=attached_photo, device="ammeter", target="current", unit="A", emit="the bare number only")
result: 0.85
